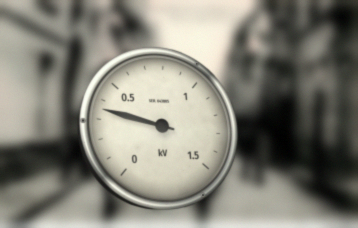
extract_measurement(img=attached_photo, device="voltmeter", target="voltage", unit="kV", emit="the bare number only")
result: 0.35
